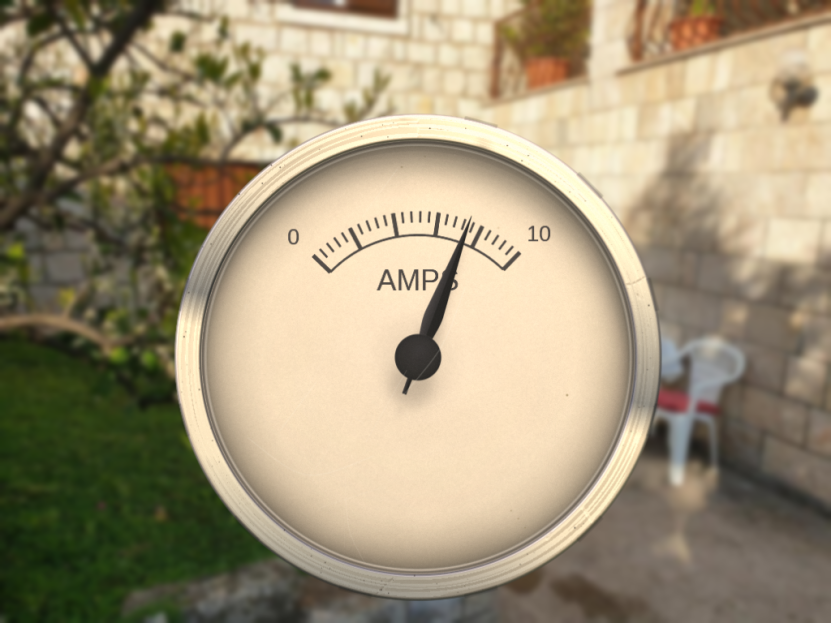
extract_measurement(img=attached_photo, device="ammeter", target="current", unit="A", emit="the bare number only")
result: 7.4
